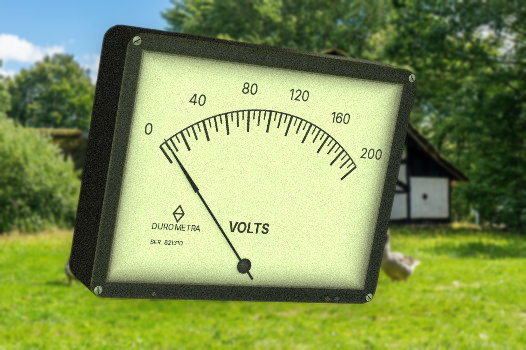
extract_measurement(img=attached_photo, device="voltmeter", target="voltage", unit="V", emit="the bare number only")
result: 5
